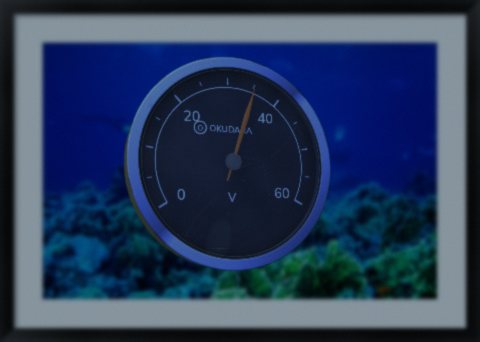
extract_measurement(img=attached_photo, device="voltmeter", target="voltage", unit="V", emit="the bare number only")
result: 35
